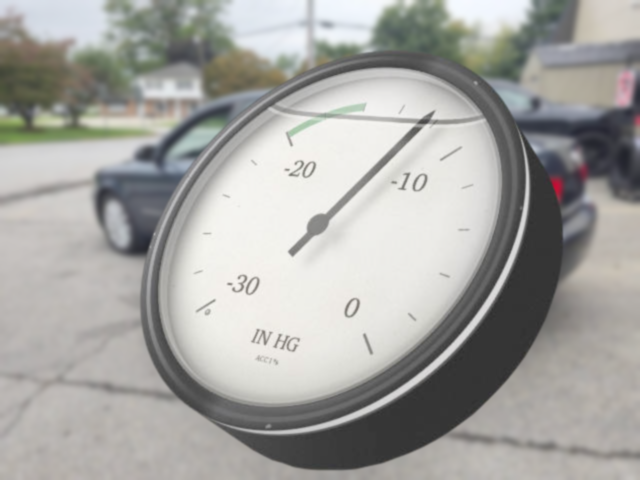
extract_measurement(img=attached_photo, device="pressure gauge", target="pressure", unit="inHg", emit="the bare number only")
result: -12
